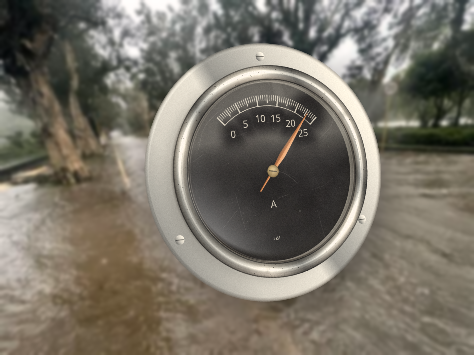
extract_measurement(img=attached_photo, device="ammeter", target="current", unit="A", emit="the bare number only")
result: 22.5
